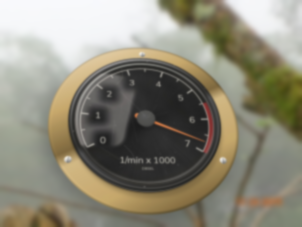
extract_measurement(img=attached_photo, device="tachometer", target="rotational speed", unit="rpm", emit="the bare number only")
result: 6750
